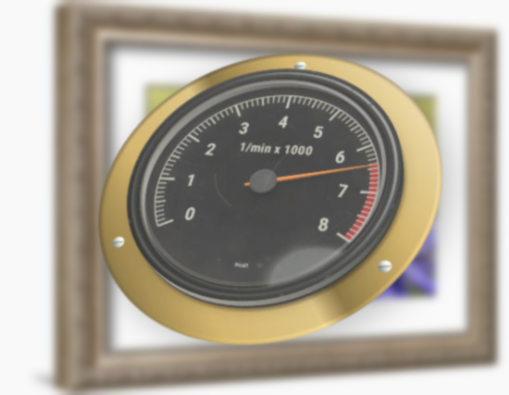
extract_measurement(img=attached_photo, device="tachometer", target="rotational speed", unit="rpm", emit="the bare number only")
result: 6500
